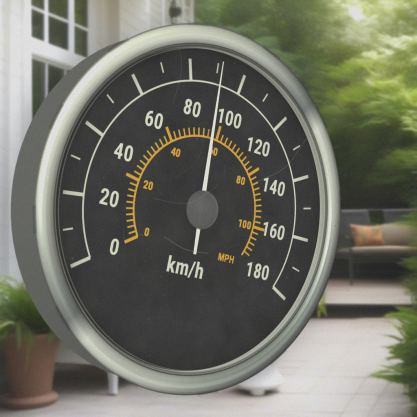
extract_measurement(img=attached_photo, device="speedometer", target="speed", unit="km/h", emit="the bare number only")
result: 90
